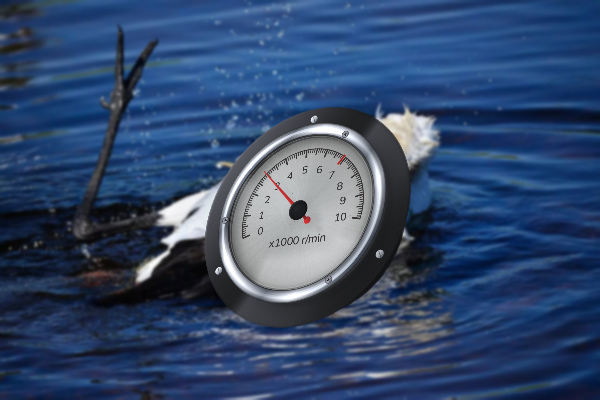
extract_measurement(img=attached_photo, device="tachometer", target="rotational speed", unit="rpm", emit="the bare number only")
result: 3000
